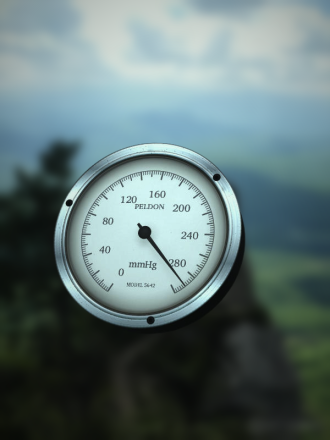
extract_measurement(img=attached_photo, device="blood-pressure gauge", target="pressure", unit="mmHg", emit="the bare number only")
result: 290
